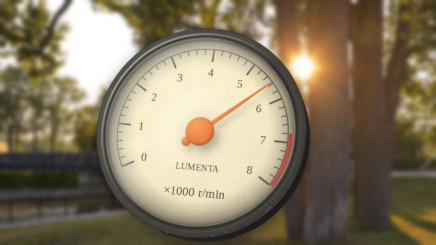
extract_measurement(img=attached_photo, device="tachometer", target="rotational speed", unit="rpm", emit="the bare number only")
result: 5600
